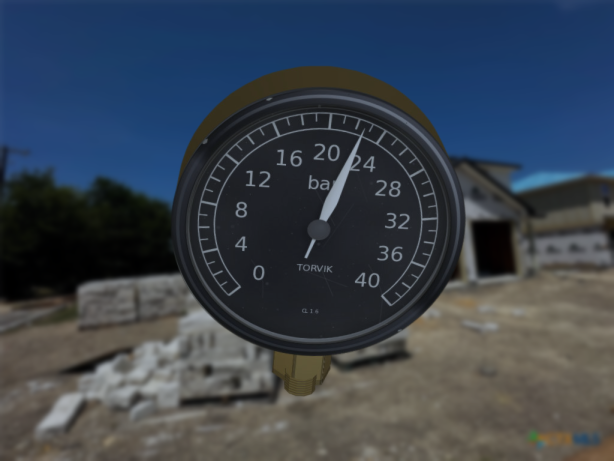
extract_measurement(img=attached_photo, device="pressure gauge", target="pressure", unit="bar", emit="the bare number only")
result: 22.5
